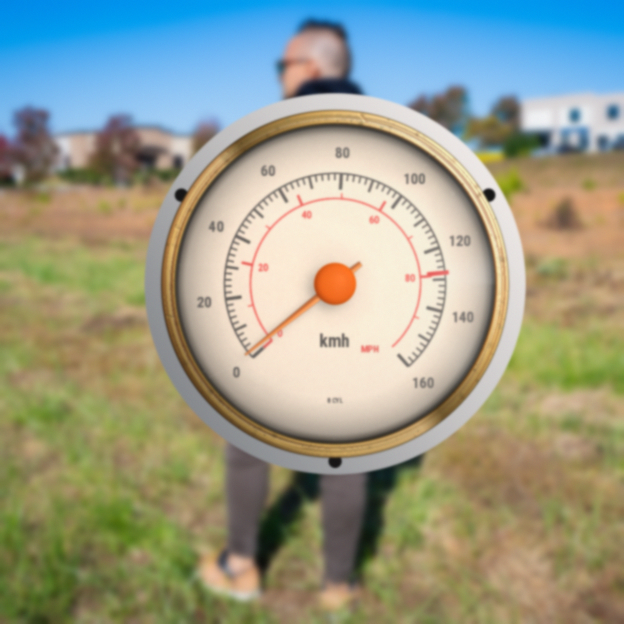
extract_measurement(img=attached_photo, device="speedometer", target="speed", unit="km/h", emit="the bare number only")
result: 2
